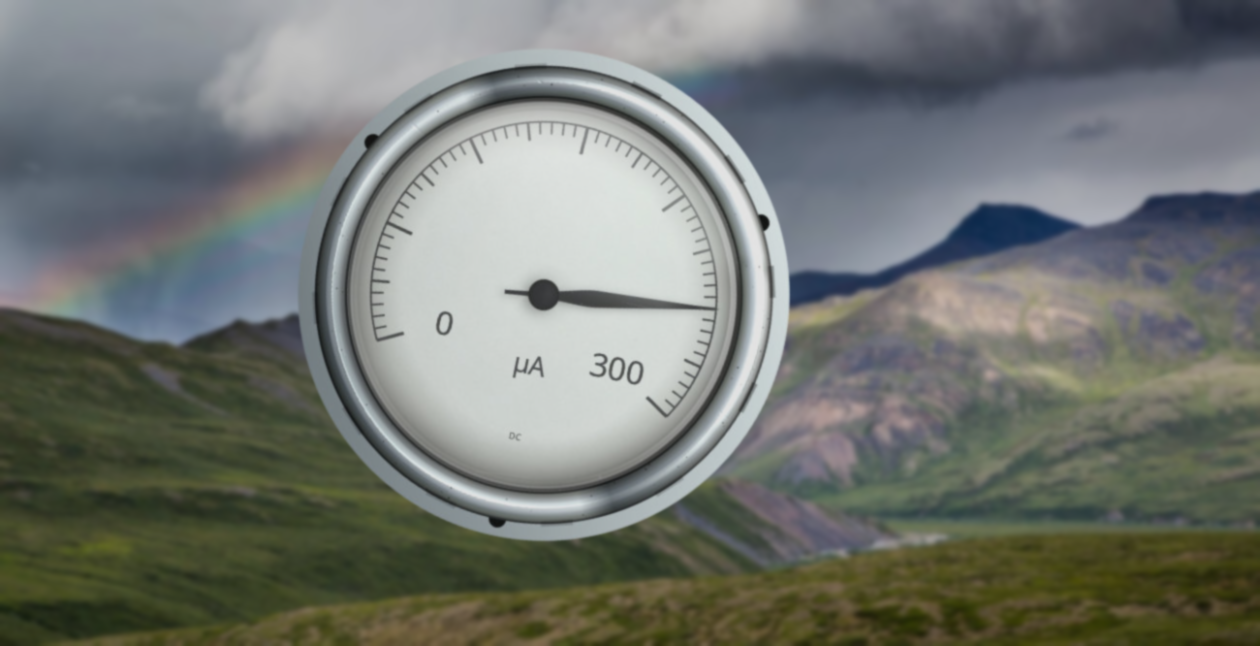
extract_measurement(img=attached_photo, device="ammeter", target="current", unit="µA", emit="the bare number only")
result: 250
